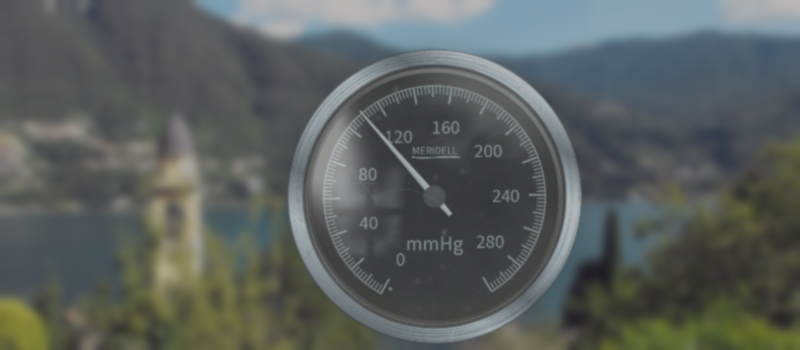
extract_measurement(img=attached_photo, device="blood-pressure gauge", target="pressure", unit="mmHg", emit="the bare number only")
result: 110
